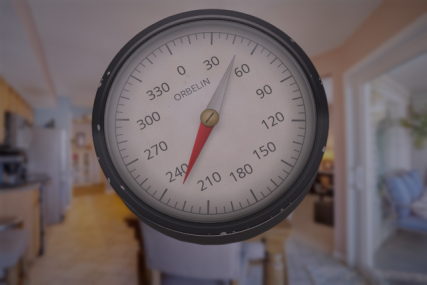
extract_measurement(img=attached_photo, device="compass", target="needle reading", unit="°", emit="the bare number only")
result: 230
